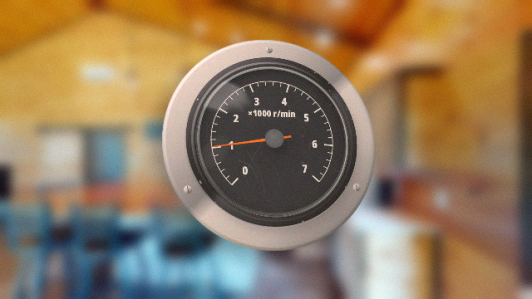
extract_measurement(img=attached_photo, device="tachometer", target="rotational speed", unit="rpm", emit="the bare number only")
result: 1000
